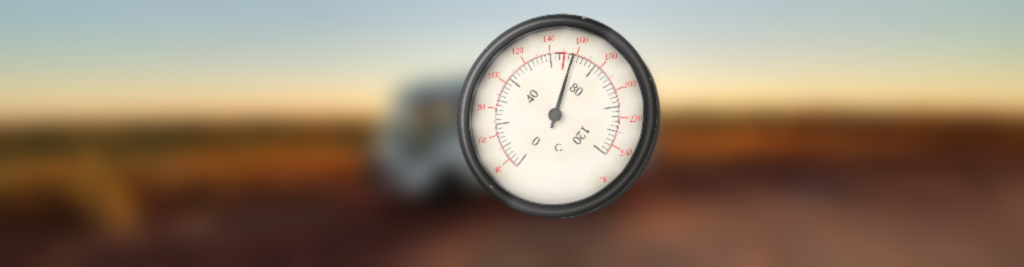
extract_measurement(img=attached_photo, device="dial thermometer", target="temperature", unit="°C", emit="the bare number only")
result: 70
